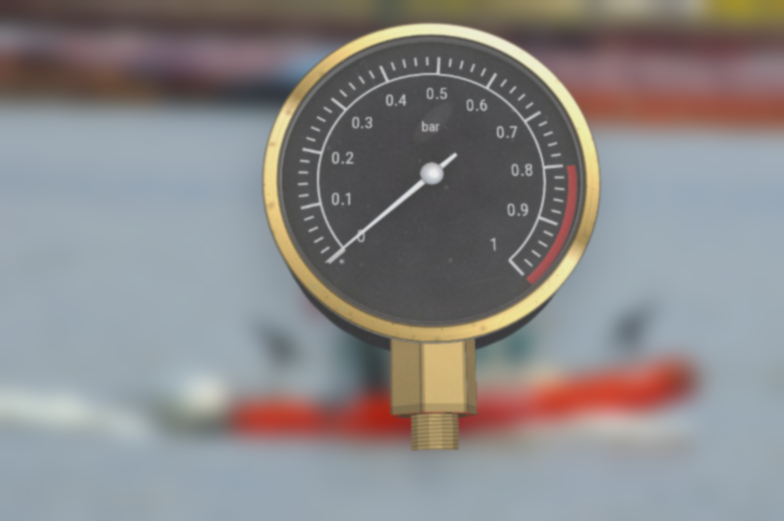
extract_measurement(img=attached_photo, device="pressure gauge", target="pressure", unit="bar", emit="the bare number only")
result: 0
